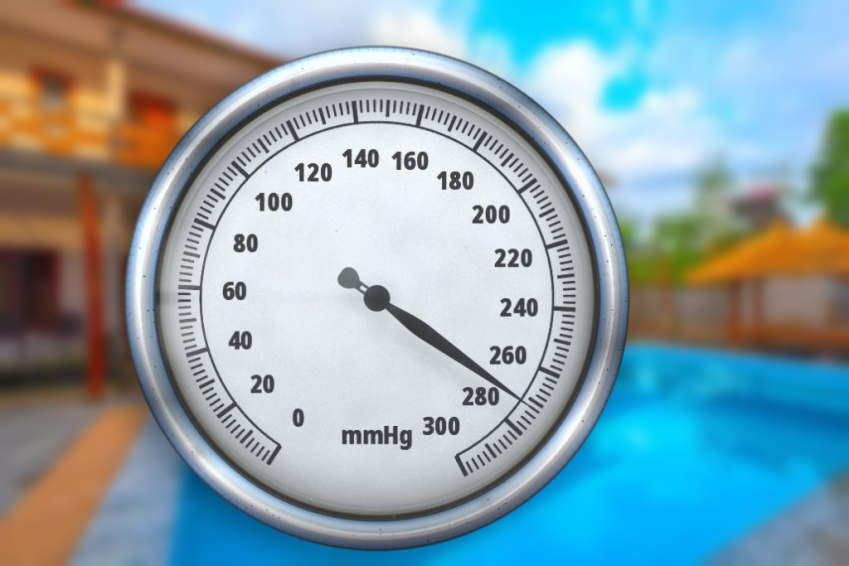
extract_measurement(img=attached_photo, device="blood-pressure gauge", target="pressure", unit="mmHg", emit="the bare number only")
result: 272
